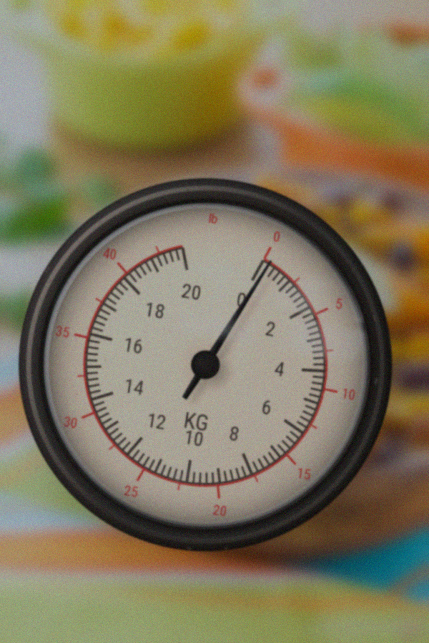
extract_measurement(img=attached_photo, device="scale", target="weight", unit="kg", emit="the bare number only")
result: 0.2
